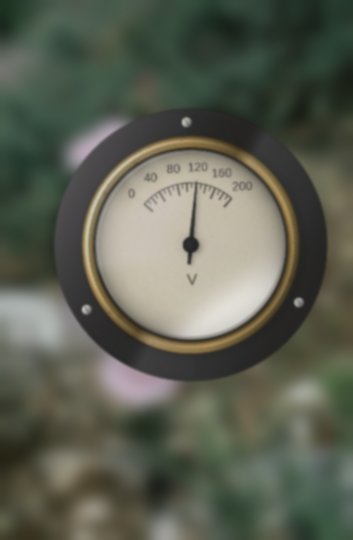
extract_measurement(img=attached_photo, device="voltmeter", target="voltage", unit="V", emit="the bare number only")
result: 120
